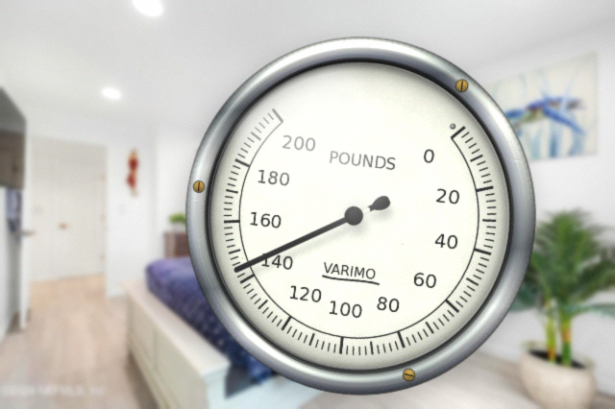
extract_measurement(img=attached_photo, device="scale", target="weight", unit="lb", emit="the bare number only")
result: 144
